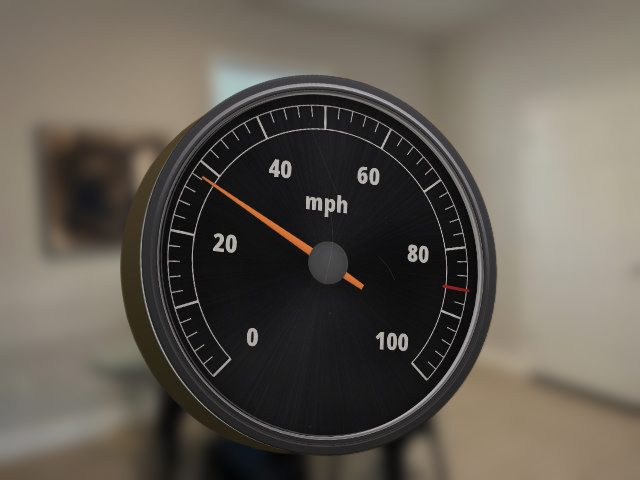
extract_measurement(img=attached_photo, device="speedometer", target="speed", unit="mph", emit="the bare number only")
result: 28
